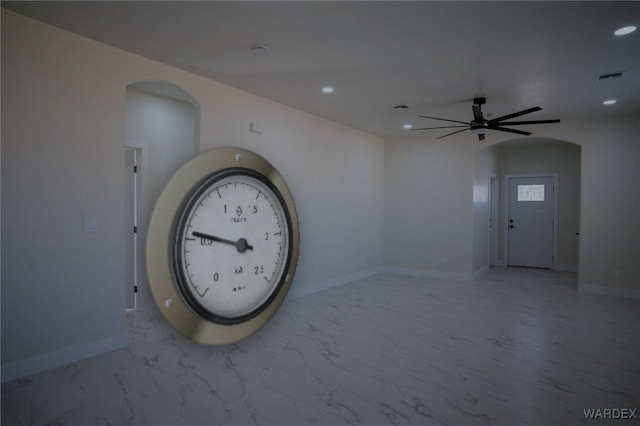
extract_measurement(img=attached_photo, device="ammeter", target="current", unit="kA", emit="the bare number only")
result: 0.55
